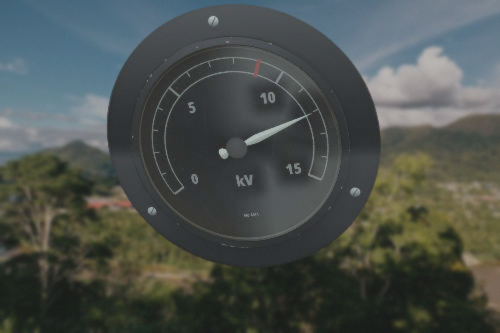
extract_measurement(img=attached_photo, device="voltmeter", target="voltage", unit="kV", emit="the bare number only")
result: 12
